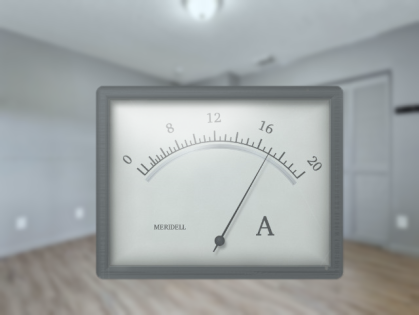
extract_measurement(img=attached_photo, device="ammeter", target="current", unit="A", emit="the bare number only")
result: 17
